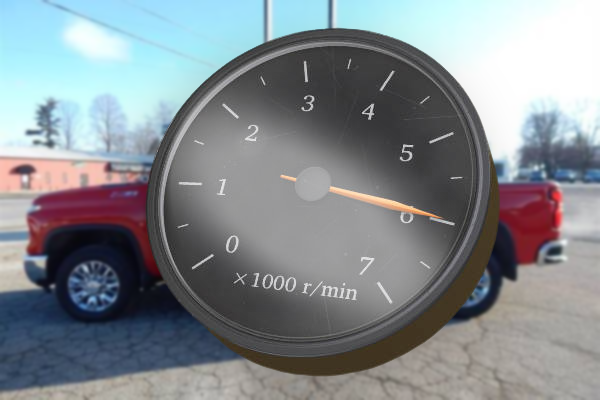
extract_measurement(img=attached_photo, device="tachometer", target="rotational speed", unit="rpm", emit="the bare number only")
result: 6000
